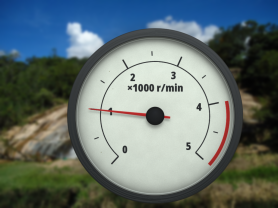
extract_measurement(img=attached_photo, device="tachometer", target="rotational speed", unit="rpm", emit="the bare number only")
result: 1000
